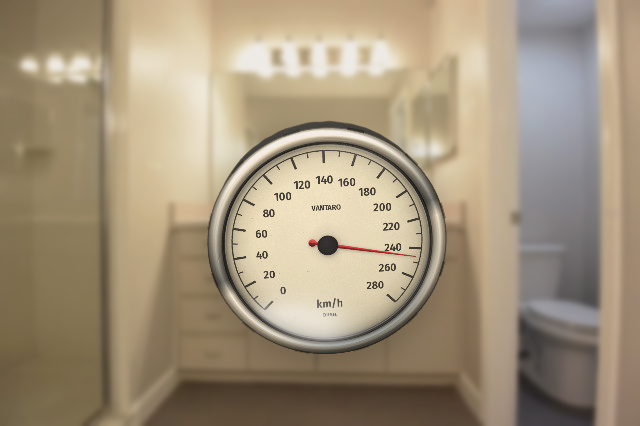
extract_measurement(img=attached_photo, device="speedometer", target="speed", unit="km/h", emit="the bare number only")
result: 245
